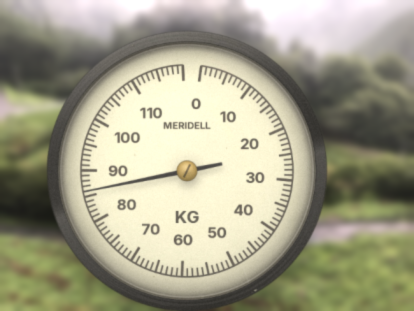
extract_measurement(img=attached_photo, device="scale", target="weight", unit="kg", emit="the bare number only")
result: 86
